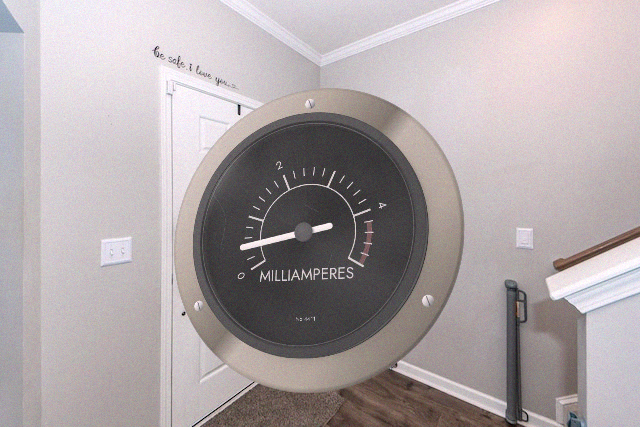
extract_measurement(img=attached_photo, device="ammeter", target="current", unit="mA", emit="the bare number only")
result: 0.4
